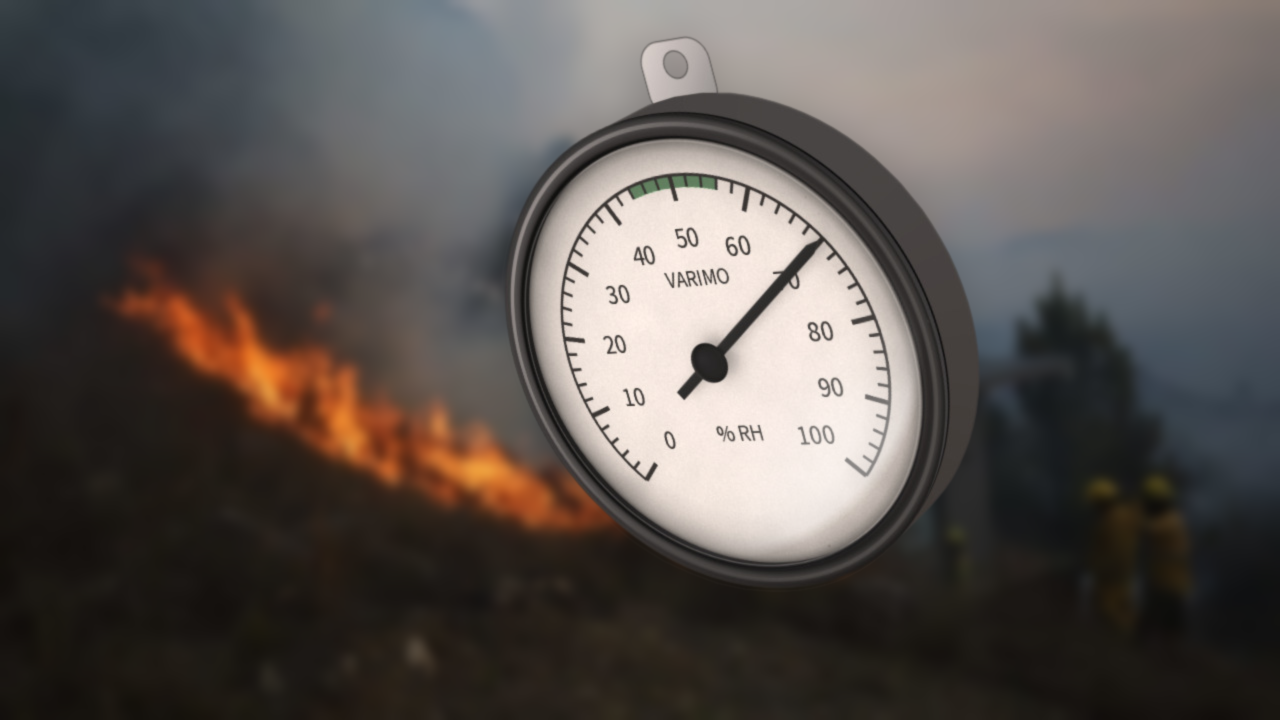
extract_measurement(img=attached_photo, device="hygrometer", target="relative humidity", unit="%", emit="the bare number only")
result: 70
